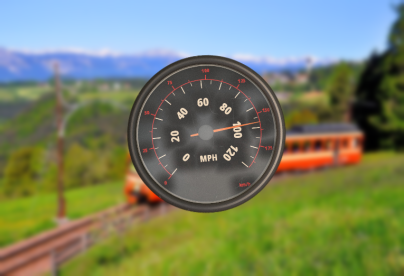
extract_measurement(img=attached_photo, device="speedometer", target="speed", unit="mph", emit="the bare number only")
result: 97.5
